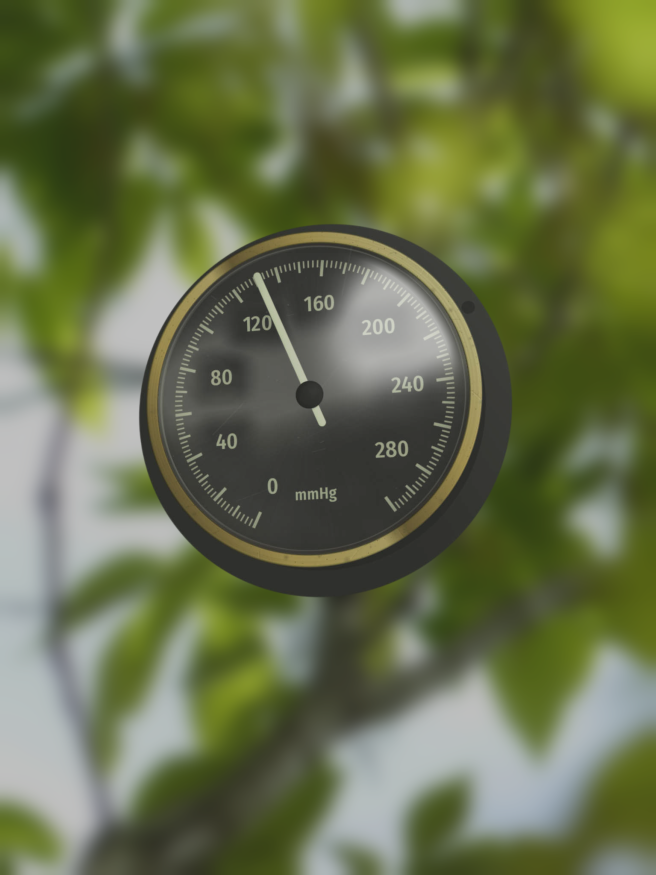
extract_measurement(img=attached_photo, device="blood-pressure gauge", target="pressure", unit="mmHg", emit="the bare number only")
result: 132
